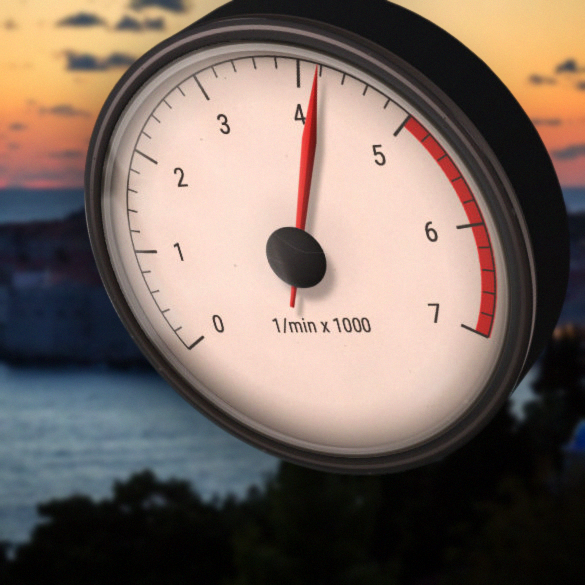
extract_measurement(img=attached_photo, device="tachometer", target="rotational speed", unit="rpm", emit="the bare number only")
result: 4200
